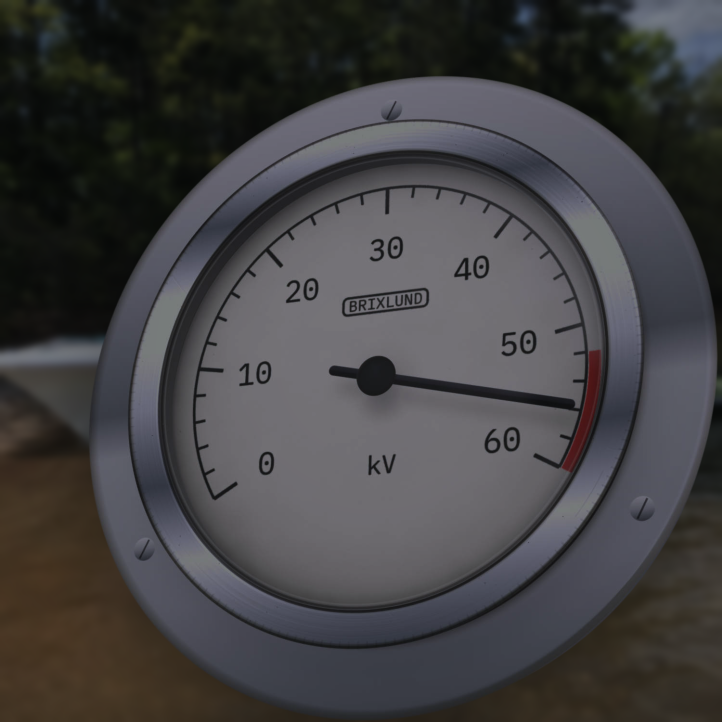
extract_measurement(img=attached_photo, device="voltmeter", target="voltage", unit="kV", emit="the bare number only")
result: 56
